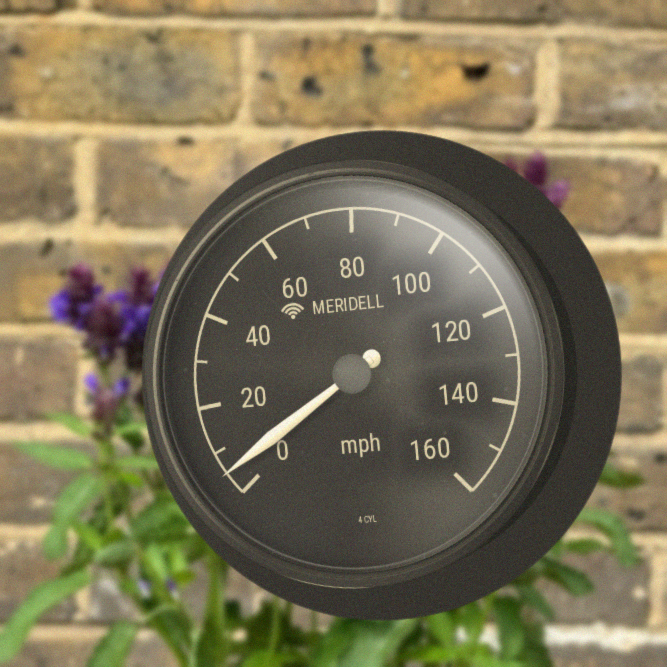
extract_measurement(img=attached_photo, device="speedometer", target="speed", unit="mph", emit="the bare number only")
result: 5
